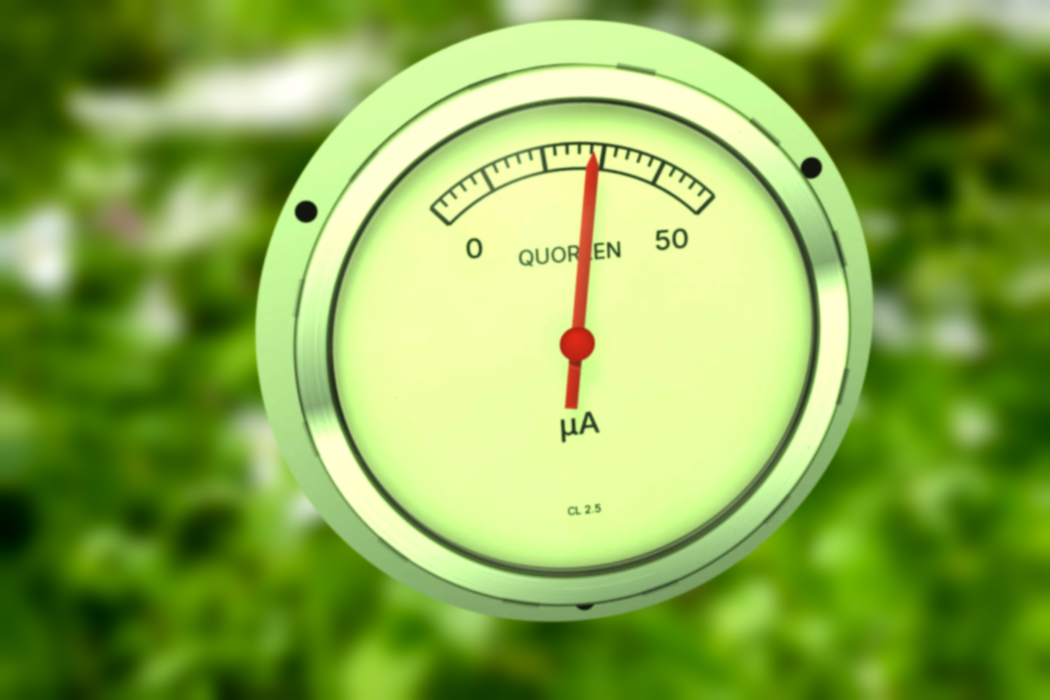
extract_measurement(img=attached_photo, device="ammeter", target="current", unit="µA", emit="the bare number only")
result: 28
